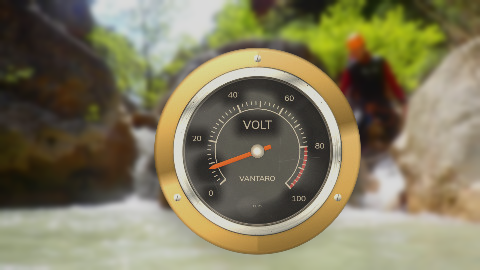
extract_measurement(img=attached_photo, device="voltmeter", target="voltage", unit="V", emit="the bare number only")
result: 8
